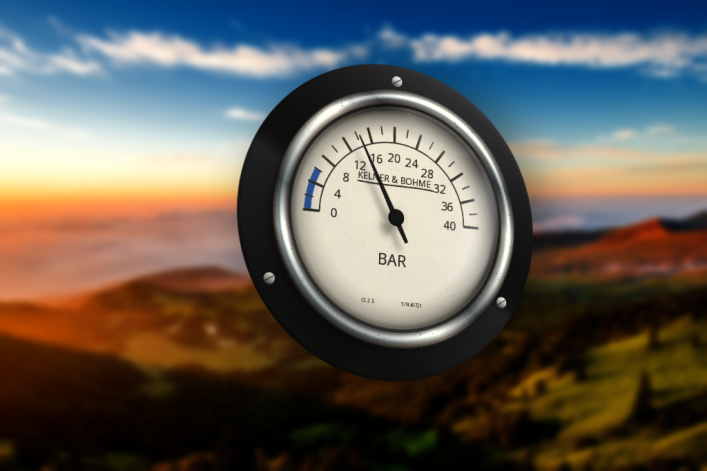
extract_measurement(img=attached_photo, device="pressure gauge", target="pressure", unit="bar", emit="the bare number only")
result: 14
